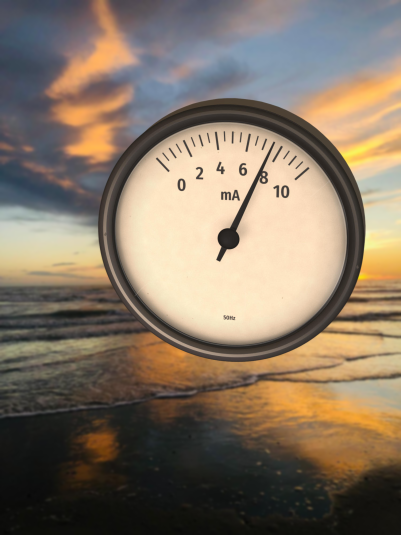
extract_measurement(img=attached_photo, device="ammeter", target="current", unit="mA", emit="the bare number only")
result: 7.5
